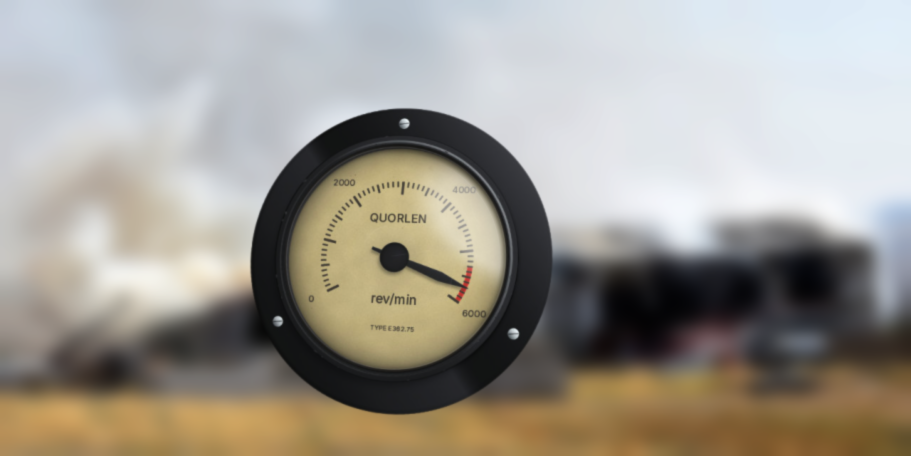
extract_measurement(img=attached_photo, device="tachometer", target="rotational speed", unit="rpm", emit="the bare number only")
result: 5700
